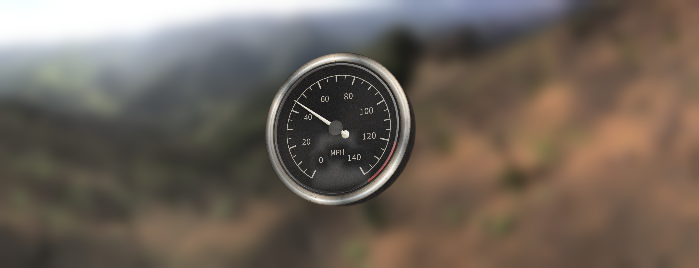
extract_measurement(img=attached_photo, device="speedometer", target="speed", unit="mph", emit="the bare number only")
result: 45
